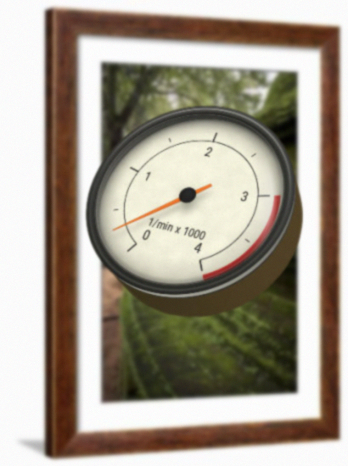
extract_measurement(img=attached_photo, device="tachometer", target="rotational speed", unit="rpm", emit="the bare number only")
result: 250
